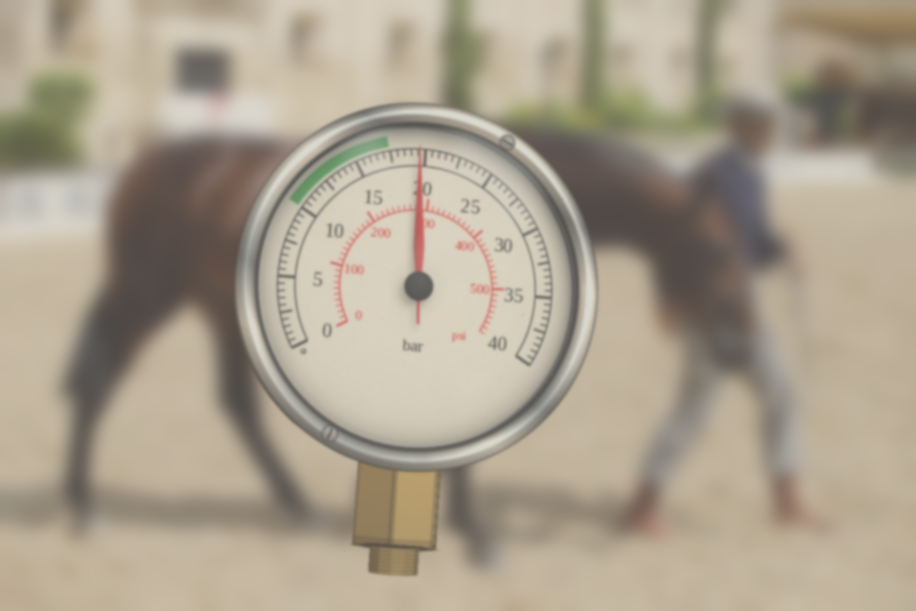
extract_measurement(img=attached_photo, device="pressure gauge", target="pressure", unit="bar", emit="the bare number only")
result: 19.5
